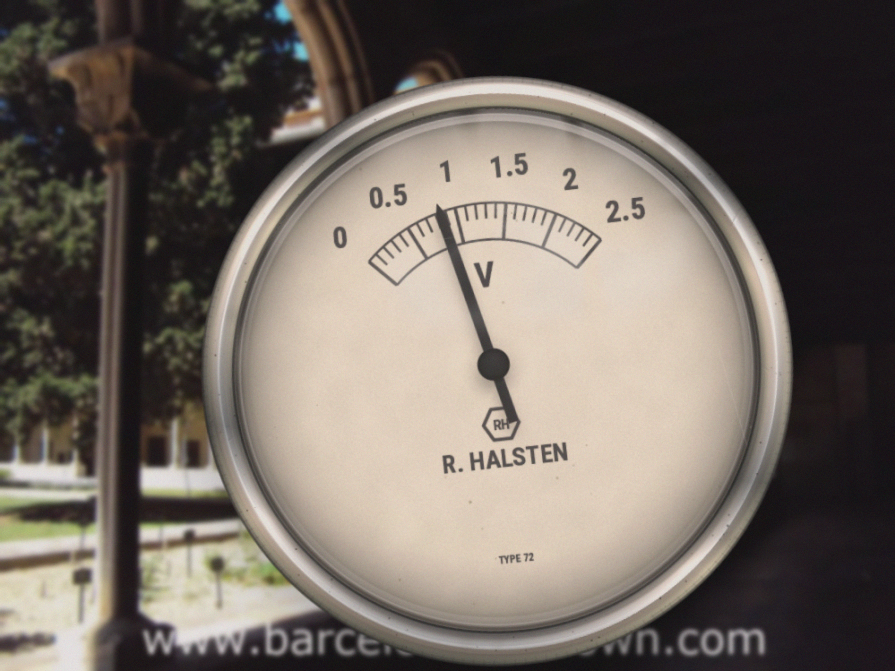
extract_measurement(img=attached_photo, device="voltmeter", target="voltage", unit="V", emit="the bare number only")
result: 0.85
